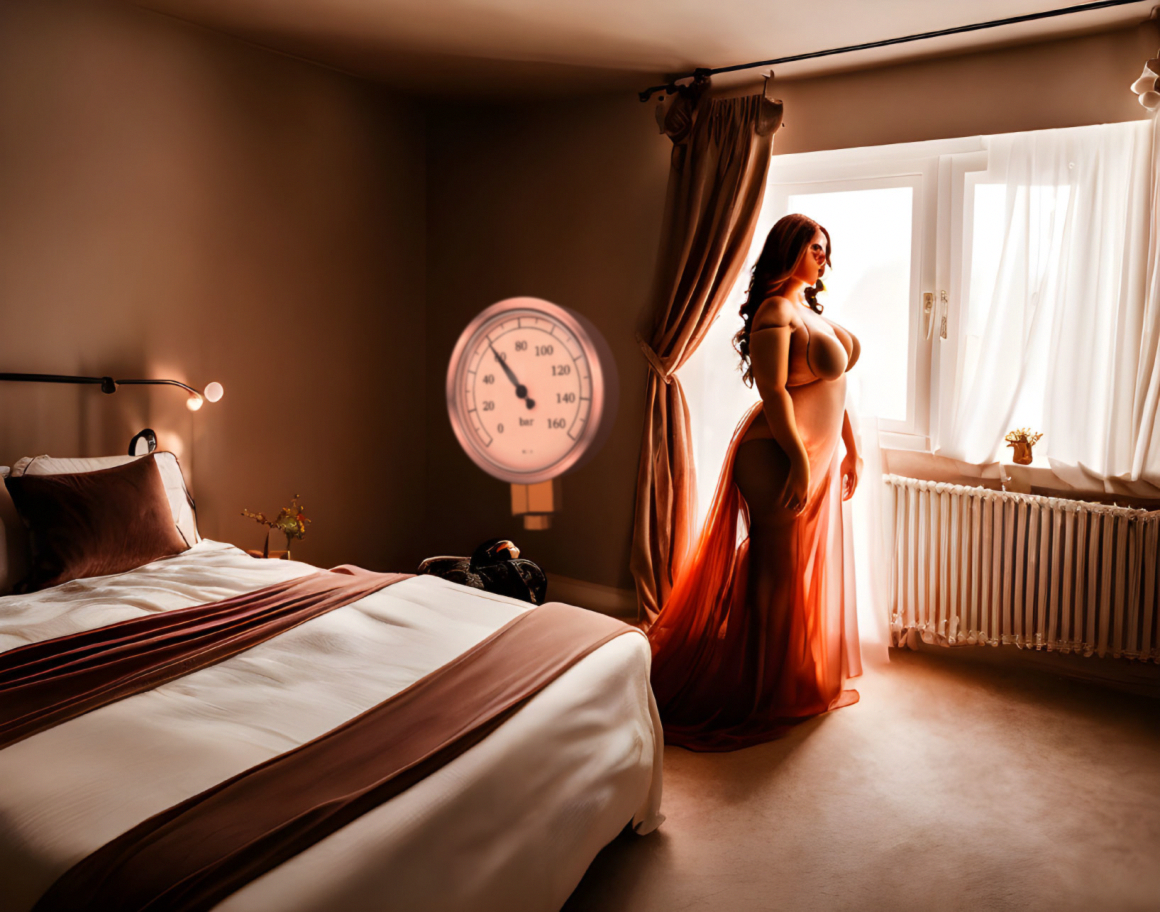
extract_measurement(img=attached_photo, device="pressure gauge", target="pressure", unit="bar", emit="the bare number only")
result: 60
